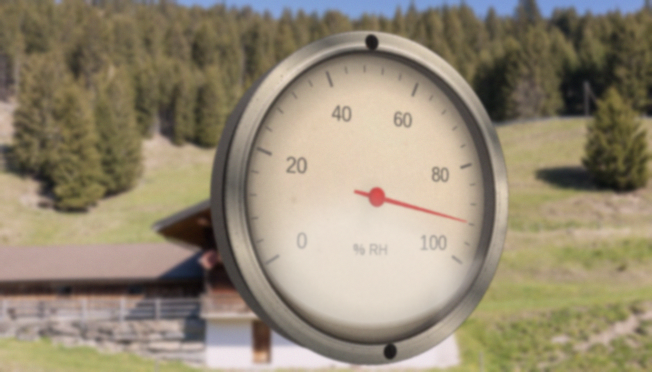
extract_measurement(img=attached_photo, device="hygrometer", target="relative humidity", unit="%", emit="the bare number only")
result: 92
